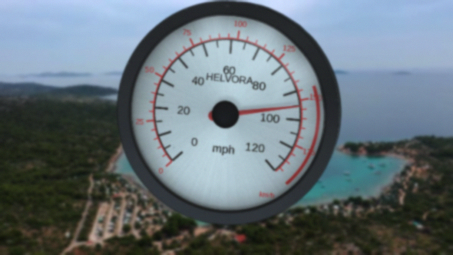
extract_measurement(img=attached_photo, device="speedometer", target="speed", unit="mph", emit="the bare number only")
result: 95
